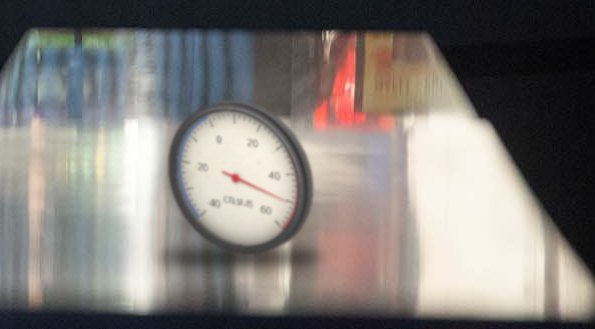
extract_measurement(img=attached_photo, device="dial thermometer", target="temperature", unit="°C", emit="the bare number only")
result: 50
